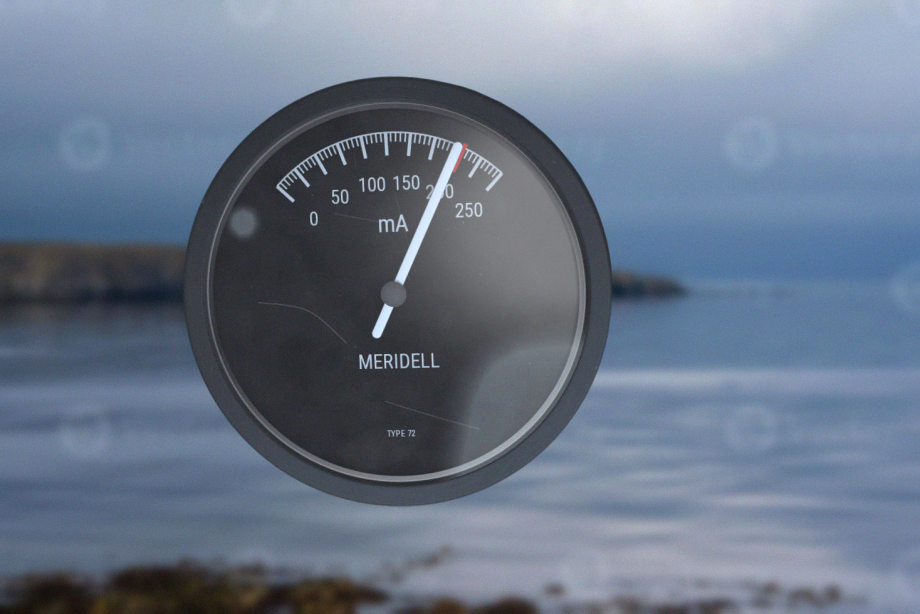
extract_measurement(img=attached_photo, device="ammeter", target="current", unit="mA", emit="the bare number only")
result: 200
